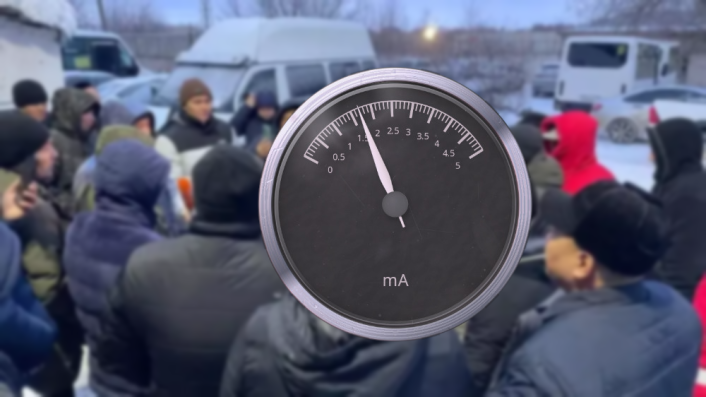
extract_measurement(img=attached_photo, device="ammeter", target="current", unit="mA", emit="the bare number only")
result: 1.7
